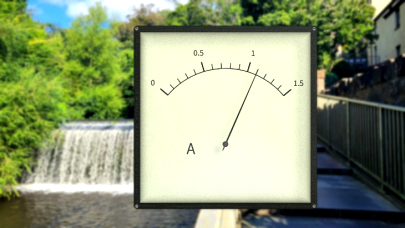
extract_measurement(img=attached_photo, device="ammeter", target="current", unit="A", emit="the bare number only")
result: 1.1
